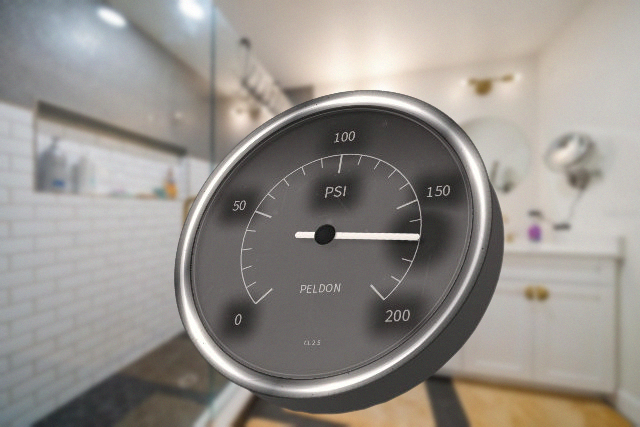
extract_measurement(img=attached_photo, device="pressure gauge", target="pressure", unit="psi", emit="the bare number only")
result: 170
